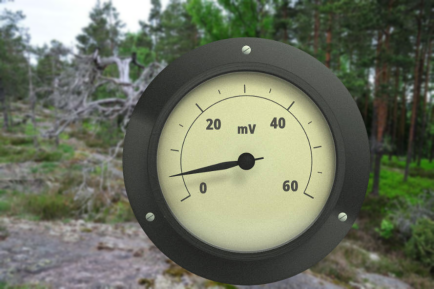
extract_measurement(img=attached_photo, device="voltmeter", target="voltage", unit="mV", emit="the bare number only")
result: 5
